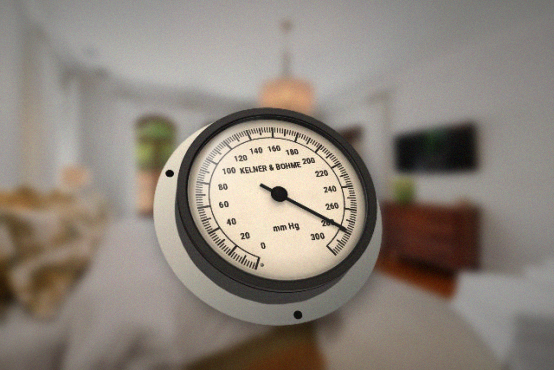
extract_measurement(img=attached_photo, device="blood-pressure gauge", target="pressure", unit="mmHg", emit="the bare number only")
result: 280
